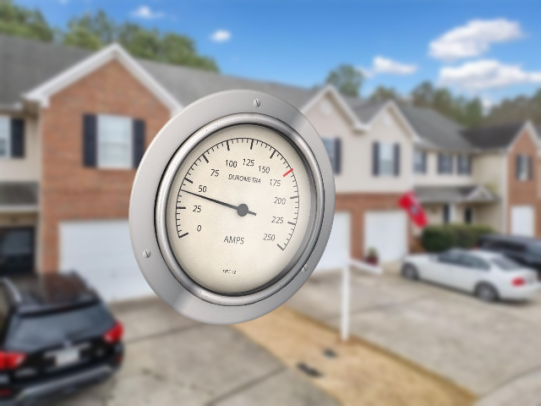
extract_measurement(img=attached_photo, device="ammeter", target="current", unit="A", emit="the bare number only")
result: 40
